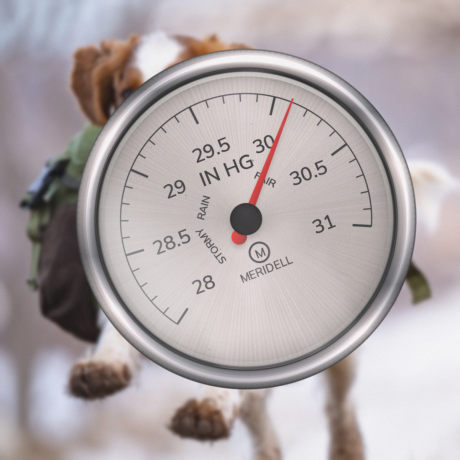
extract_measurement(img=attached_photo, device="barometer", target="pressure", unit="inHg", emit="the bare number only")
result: 30.1
